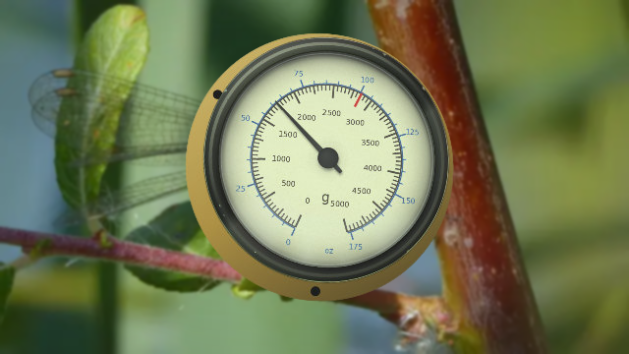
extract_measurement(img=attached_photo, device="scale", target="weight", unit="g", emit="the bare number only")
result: 1750
